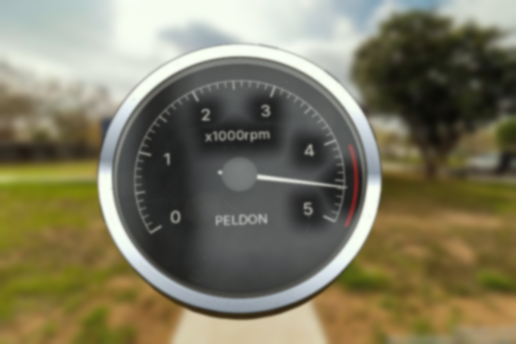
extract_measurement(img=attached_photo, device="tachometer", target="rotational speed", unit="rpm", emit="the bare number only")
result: 4600
